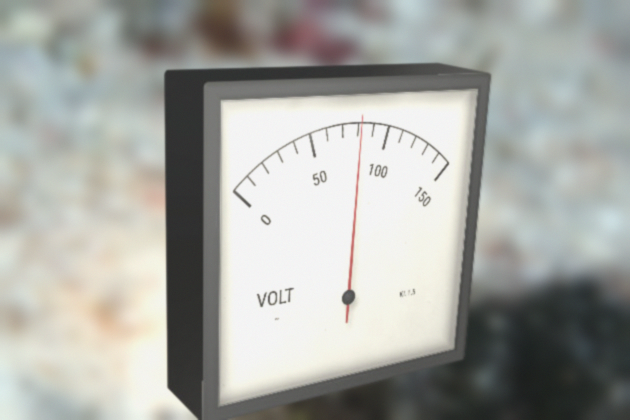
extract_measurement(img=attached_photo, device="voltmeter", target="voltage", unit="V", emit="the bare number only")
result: 80
